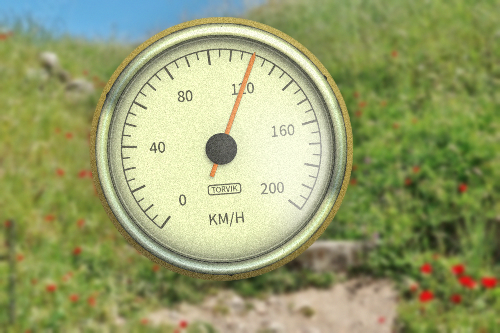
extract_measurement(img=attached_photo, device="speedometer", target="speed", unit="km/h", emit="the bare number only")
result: 120
